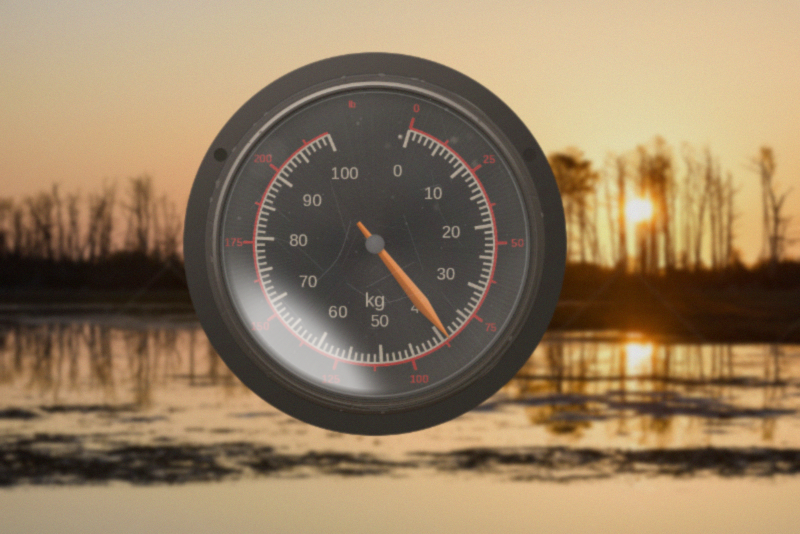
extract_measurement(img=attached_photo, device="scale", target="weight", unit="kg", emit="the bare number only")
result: 39
